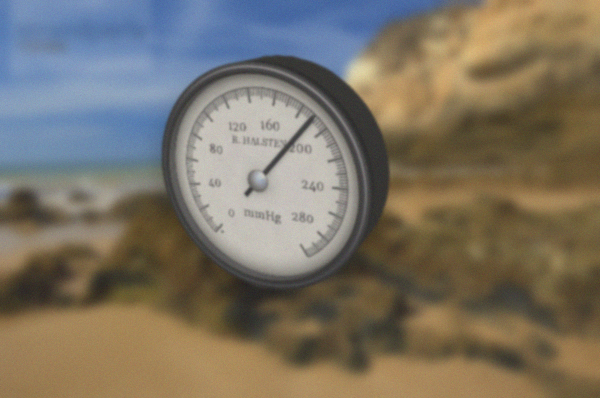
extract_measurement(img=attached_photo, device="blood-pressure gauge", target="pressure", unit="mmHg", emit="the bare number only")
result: 190
